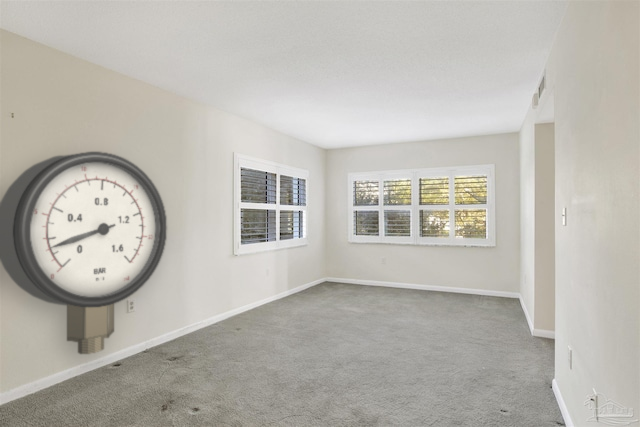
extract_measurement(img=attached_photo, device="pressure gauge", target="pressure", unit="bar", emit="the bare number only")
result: 0.15
